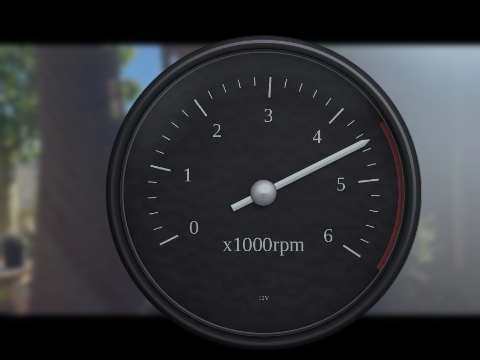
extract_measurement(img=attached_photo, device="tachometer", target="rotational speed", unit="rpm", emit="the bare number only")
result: 4500
